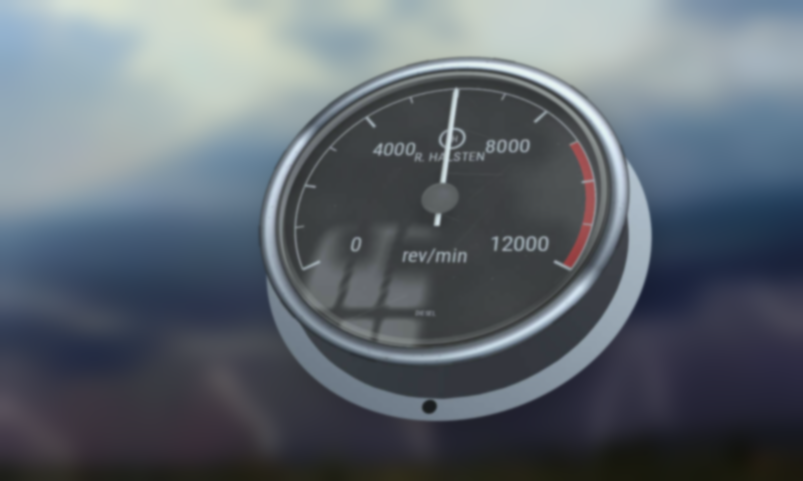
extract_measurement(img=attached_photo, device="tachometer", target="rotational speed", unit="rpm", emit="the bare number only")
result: 6000
